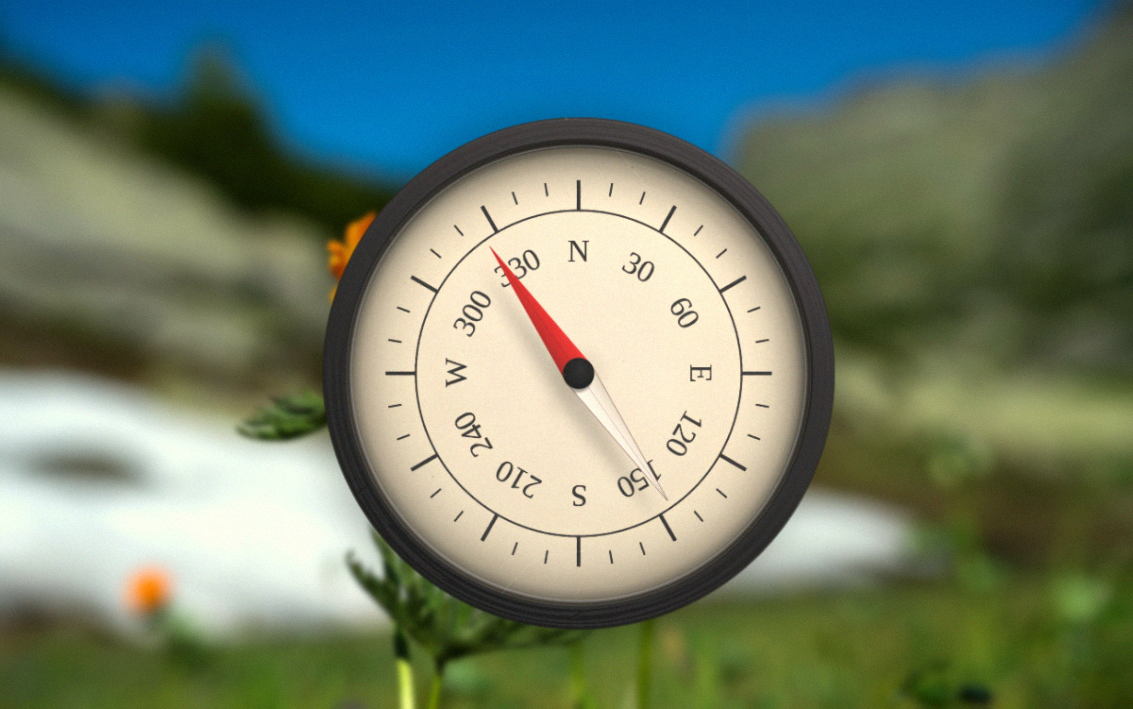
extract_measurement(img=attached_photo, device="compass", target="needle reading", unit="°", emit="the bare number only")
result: 325
